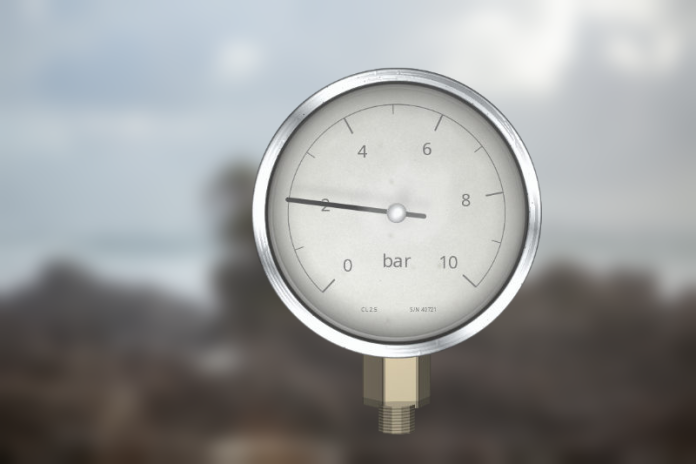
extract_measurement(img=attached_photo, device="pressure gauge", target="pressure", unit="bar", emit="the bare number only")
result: 2
